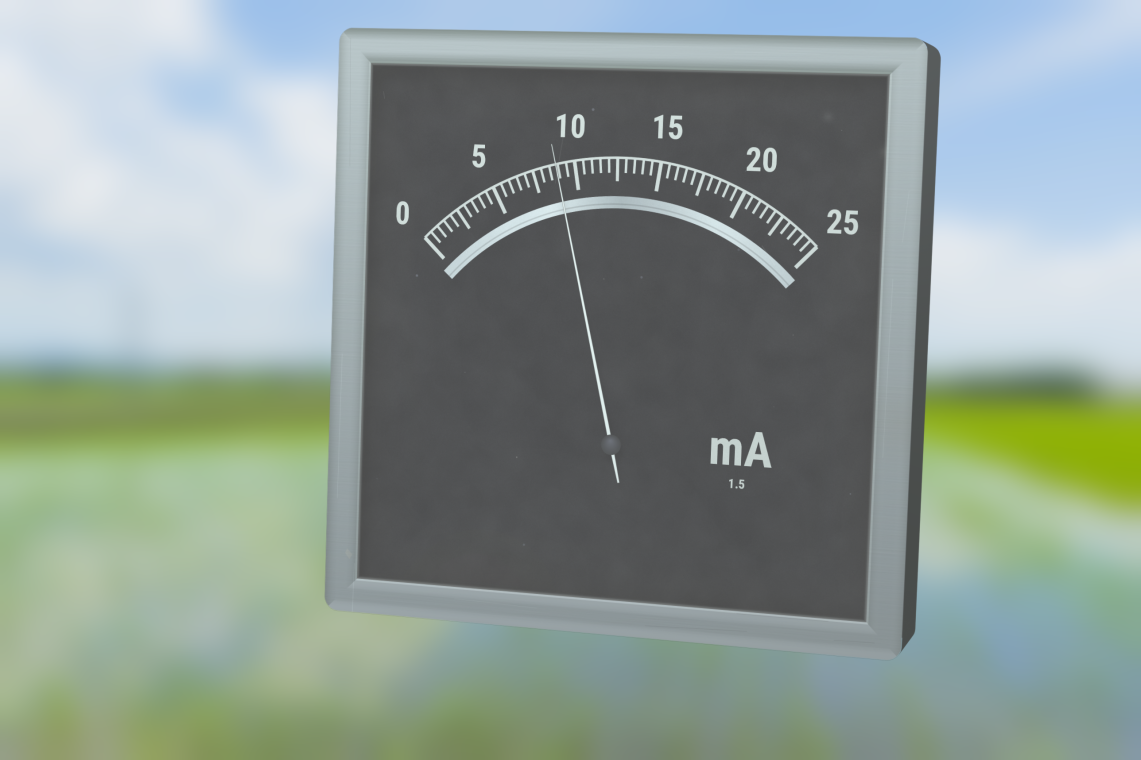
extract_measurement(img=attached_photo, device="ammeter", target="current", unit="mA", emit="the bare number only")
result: 9
